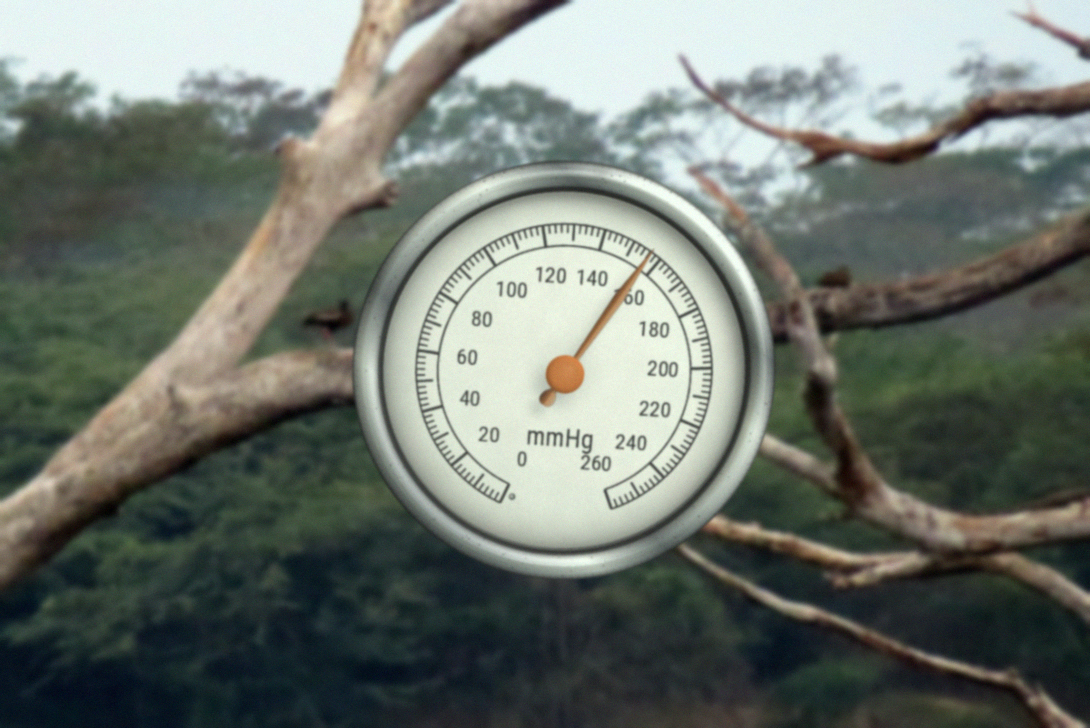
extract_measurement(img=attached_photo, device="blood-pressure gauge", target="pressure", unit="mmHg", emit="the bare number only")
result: 156
